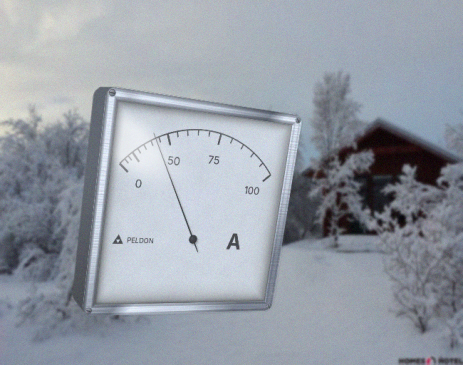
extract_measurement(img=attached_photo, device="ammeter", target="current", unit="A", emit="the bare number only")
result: 42.5
